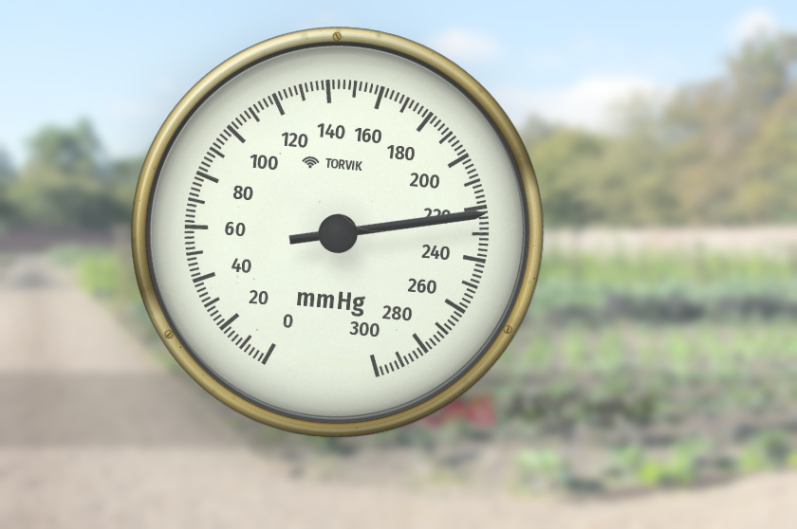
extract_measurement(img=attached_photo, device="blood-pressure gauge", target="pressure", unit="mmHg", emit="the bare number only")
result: 222
